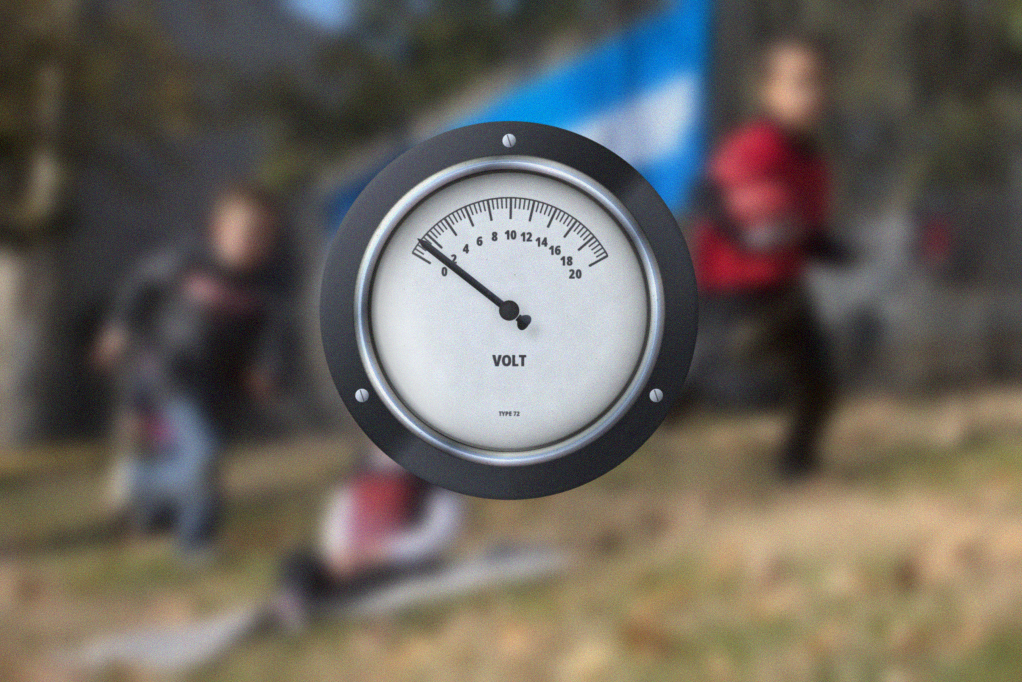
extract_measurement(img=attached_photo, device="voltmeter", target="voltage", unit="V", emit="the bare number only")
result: 1.2
